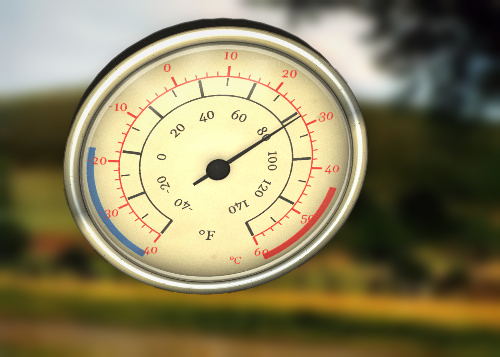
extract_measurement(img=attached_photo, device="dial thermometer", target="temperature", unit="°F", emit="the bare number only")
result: 80
